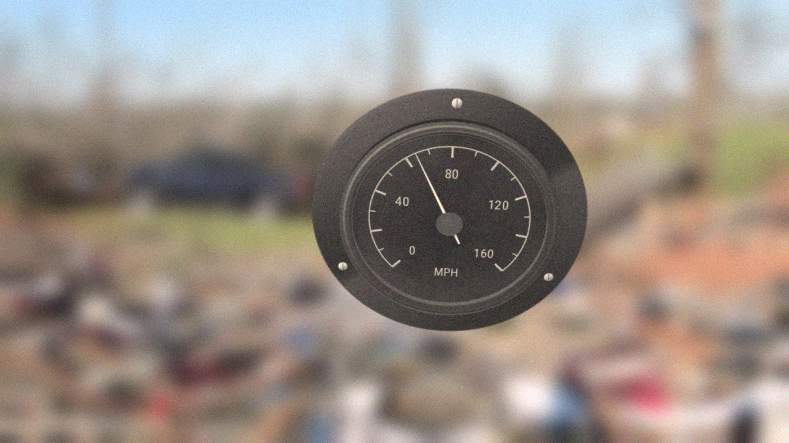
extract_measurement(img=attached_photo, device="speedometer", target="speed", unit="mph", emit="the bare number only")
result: 65
